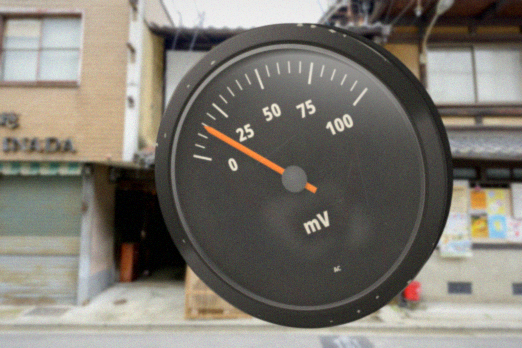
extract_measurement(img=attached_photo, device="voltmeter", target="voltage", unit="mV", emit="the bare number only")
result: 15
